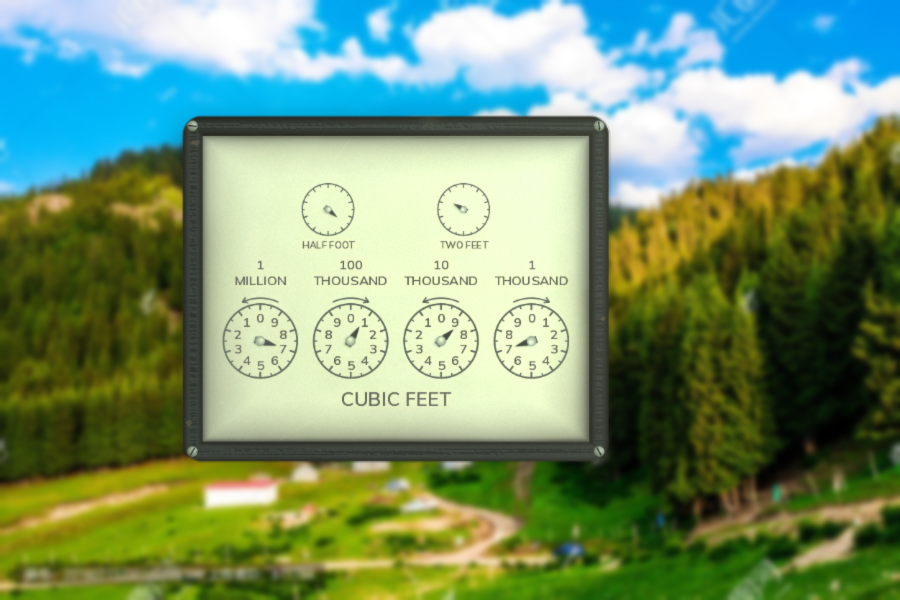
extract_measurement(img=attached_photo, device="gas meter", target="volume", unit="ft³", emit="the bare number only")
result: 708700
